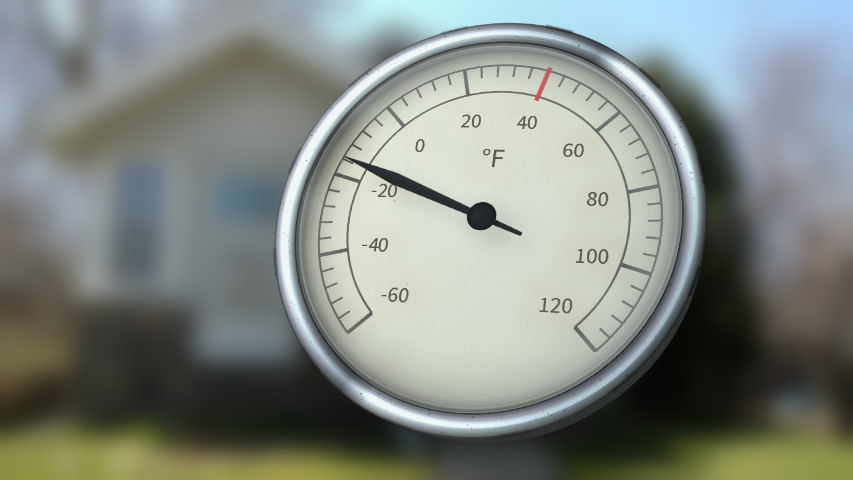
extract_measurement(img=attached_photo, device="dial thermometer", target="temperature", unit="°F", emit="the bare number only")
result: -16
